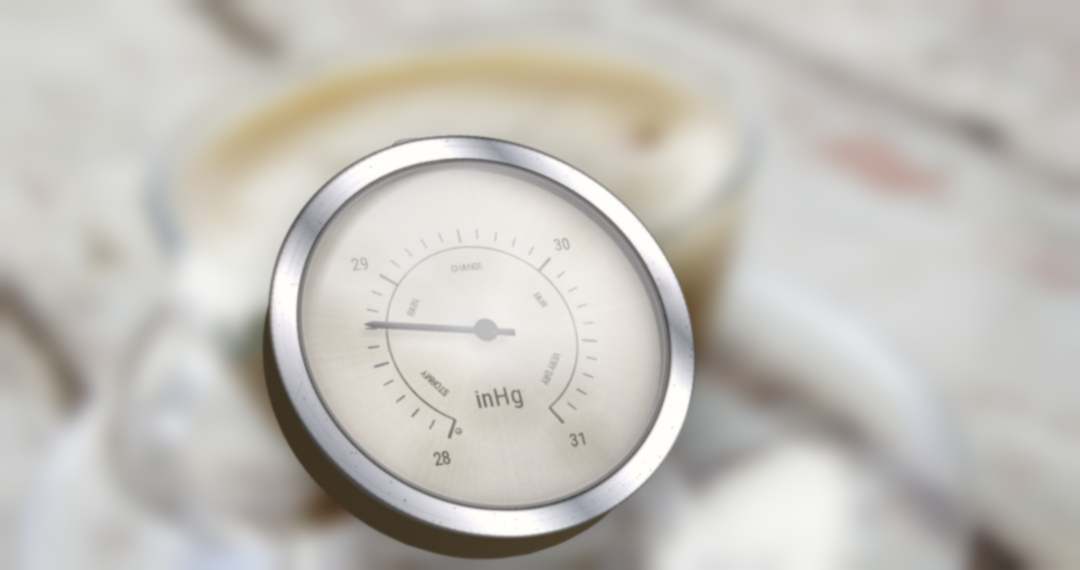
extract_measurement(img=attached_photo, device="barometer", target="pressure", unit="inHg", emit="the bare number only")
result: 28.7
